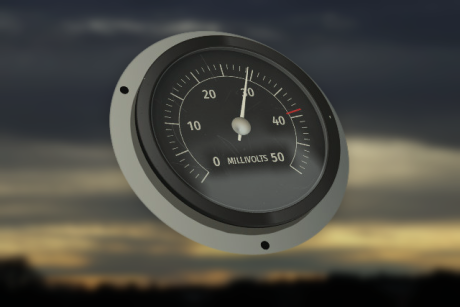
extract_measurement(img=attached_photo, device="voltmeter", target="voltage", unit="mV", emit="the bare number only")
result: 29
